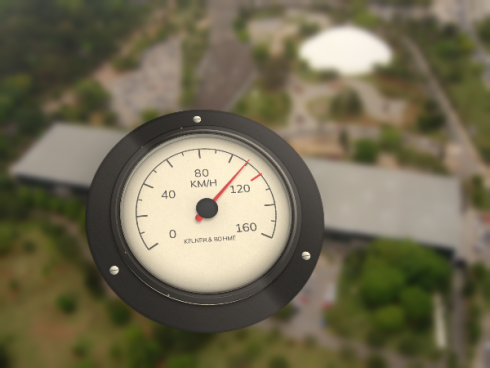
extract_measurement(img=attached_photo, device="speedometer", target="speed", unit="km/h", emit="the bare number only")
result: 110
